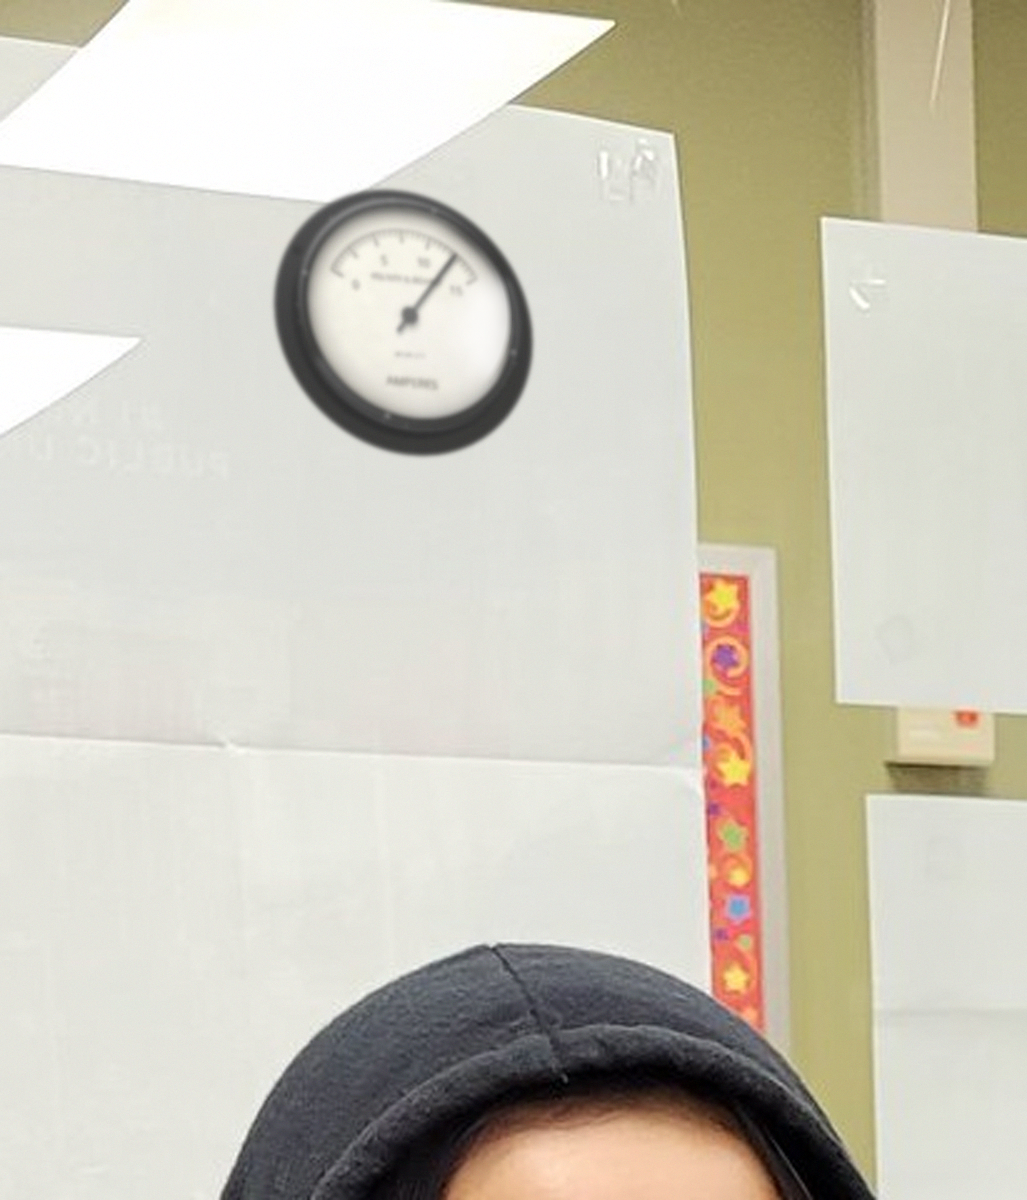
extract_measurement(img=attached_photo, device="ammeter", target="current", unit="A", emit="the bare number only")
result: 12.5
